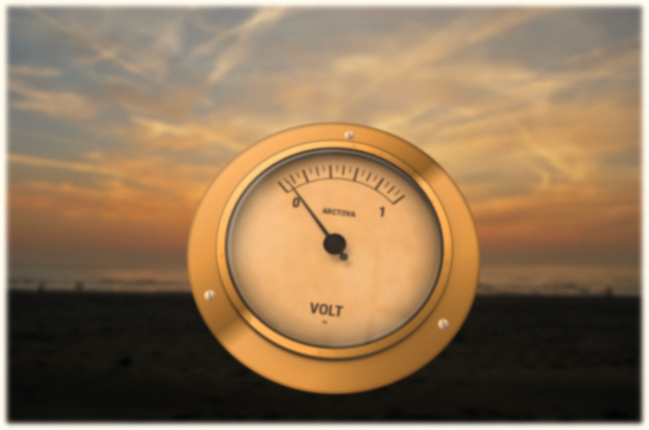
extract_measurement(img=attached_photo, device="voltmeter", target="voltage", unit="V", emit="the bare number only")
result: 0.05
